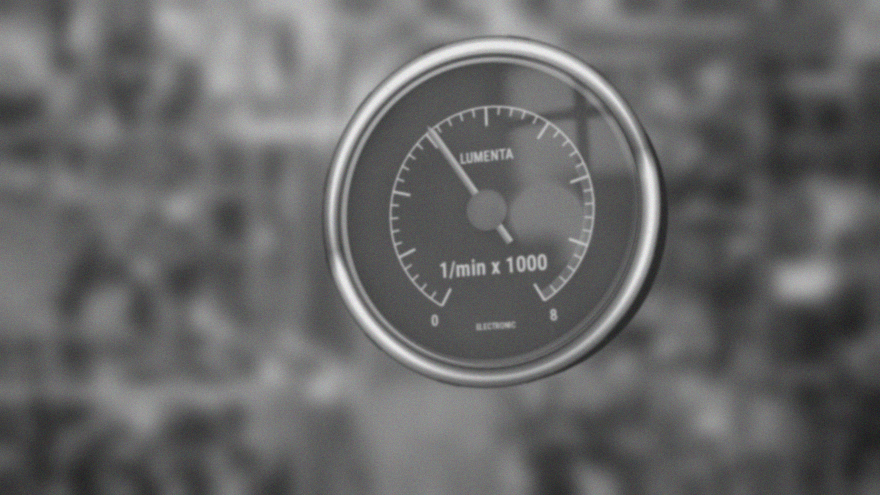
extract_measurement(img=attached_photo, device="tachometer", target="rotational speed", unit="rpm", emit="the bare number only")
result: 3100
